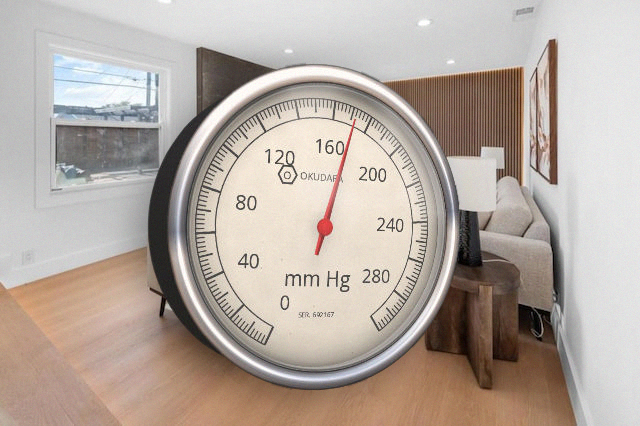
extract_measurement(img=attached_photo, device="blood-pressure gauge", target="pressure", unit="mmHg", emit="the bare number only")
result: 170
